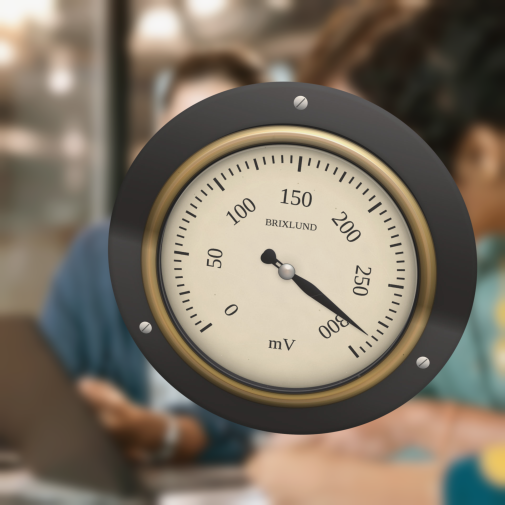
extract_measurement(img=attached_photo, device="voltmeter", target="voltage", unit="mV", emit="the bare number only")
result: 285
